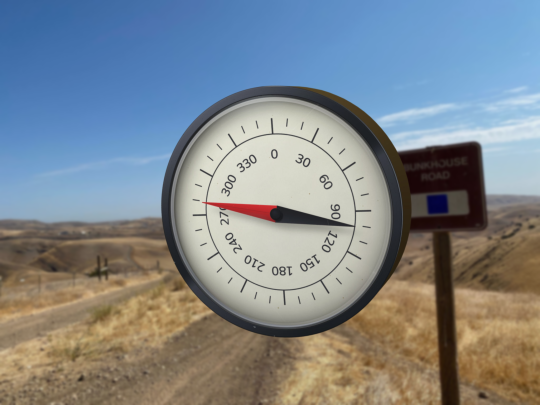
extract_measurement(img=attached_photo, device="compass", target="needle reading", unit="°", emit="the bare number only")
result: 280
